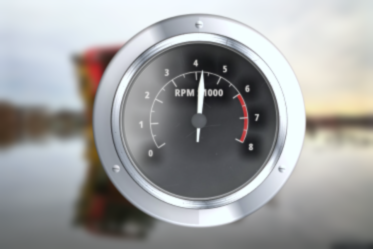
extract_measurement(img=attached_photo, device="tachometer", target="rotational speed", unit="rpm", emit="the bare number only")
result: 4250
